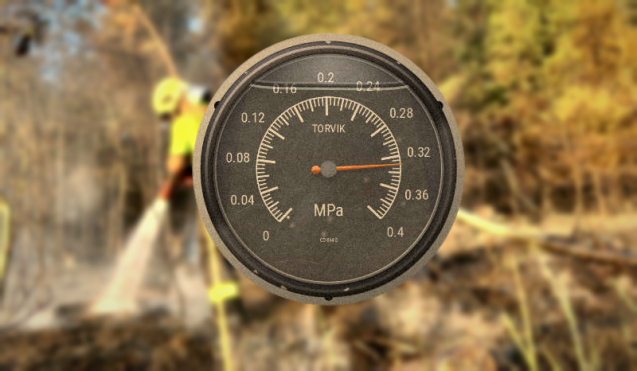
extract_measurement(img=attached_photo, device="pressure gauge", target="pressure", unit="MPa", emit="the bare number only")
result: 0.33
